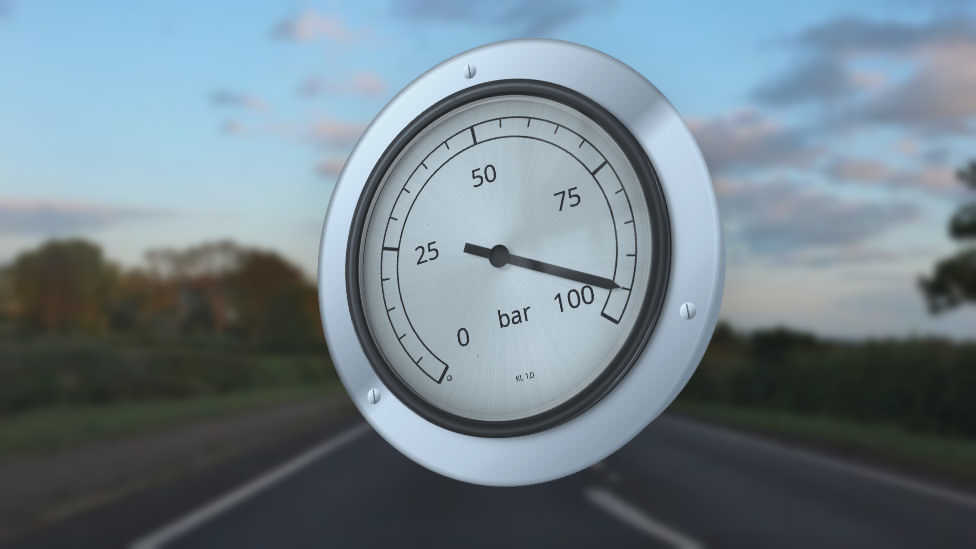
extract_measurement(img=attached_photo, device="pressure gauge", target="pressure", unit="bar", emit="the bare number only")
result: 95
